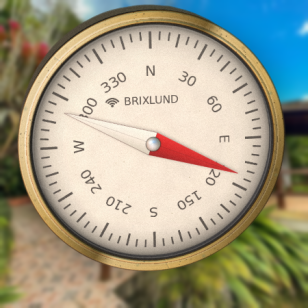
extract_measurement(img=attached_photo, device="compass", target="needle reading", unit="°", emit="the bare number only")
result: 112.5
